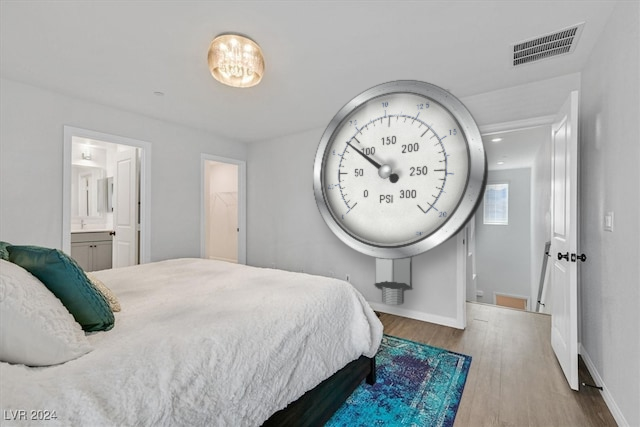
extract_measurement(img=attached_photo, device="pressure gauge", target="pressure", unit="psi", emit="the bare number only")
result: 90
